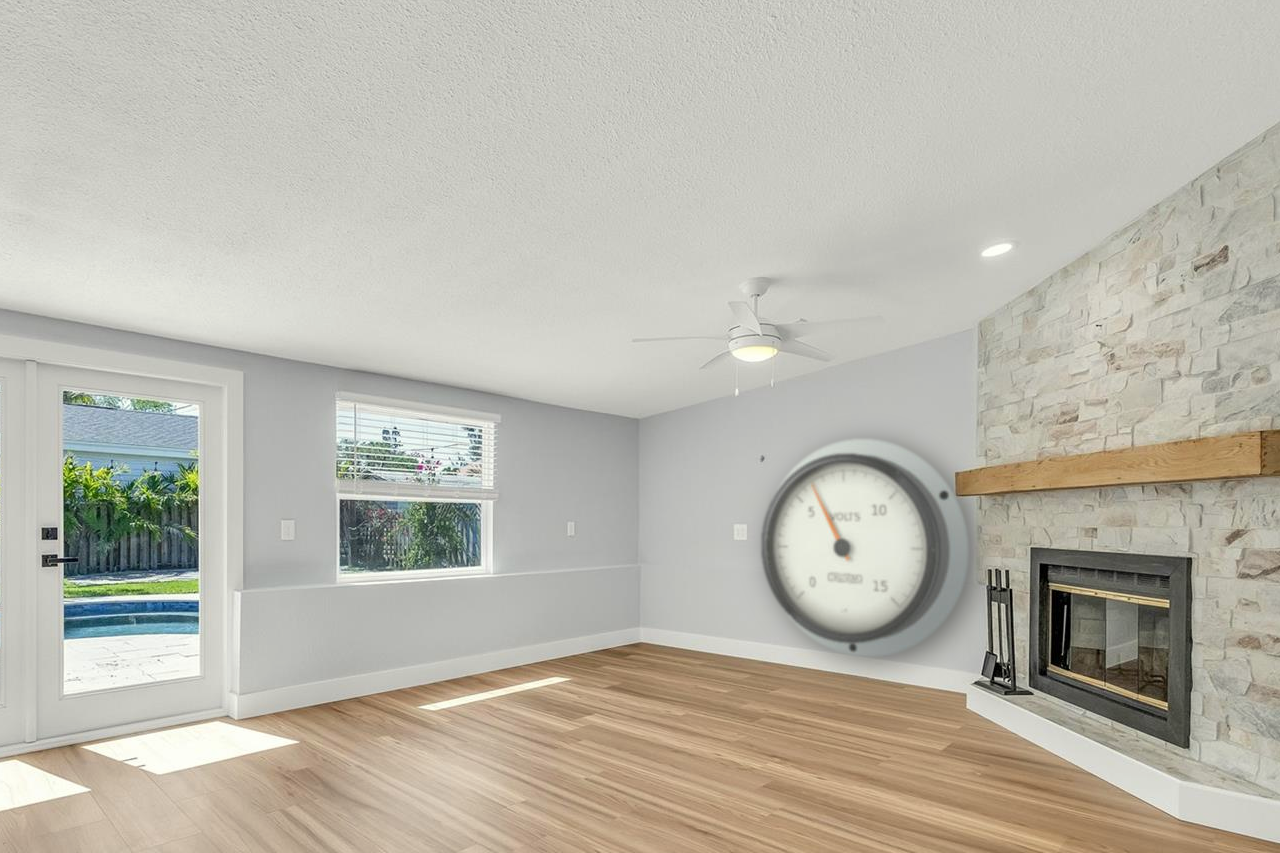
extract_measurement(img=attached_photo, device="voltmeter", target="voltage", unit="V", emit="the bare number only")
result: 6
